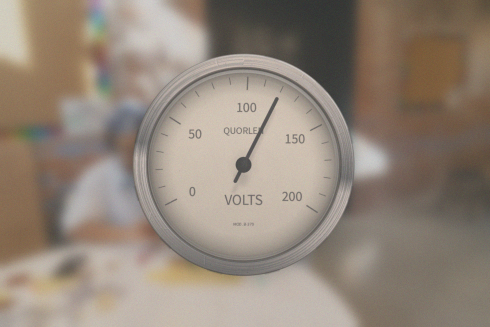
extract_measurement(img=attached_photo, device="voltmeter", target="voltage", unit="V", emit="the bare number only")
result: 120
